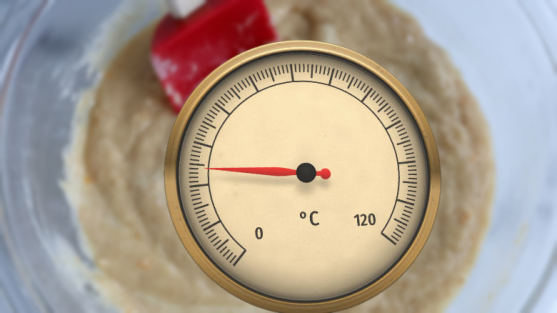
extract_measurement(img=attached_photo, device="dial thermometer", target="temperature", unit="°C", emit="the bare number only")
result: 24
